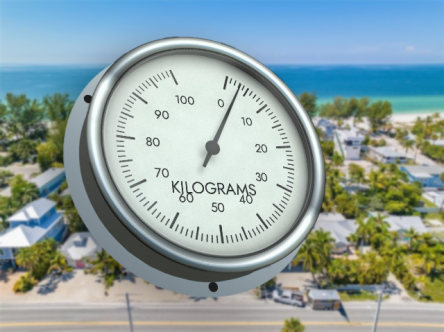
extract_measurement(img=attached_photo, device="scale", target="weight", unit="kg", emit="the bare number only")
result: 3
